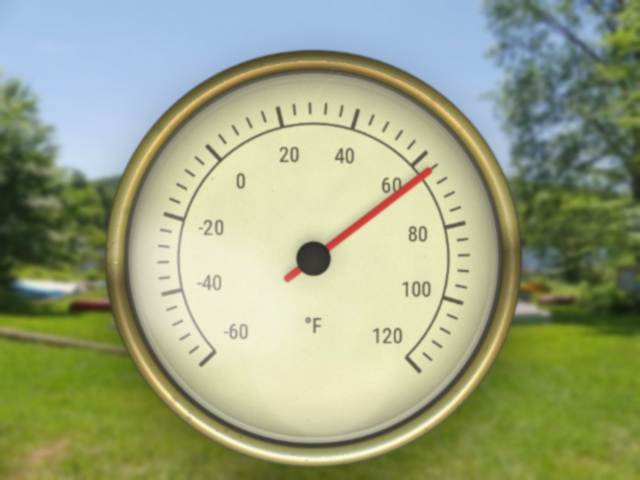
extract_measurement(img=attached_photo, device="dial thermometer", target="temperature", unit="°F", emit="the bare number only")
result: 64
